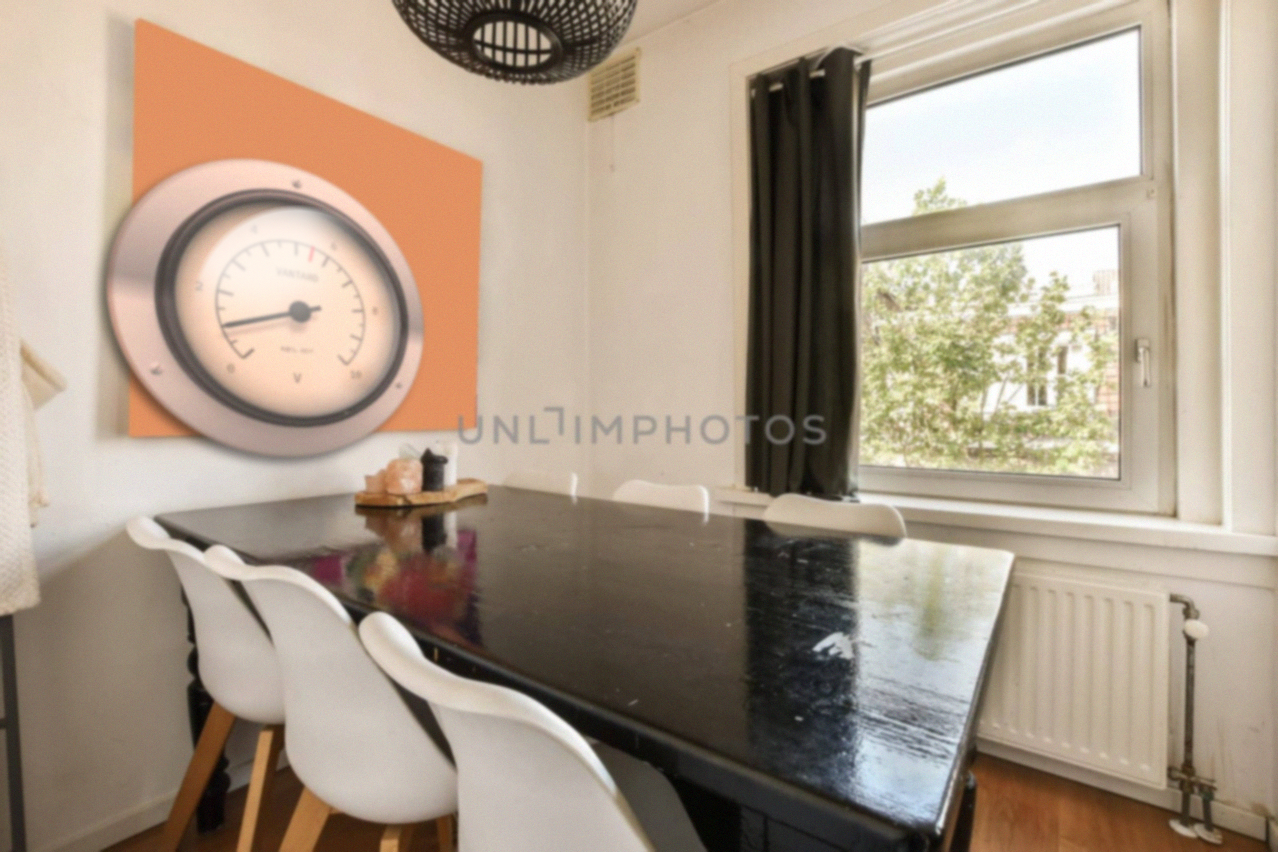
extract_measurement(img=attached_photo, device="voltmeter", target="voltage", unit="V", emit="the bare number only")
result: 1
